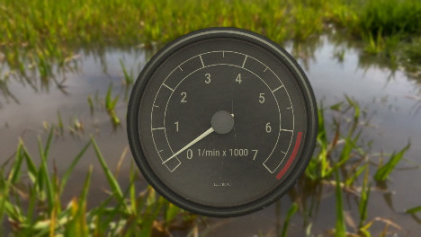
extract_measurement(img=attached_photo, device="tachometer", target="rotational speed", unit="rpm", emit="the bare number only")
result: 250
